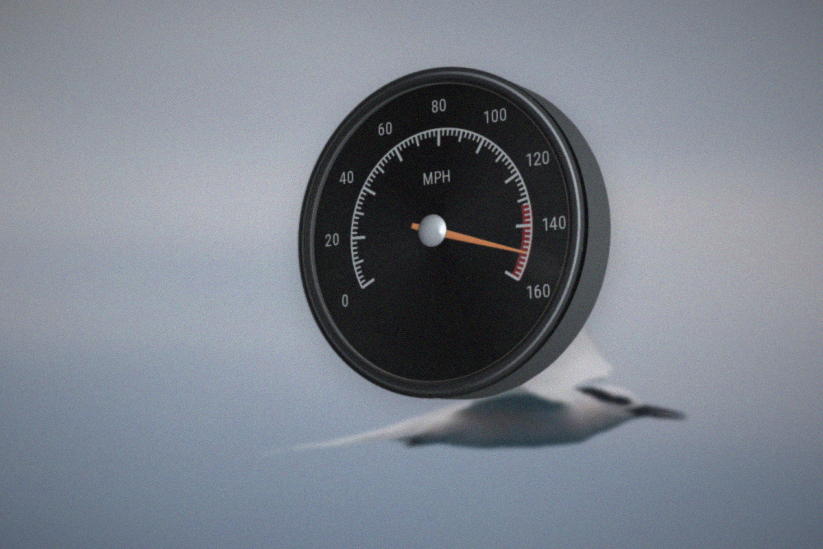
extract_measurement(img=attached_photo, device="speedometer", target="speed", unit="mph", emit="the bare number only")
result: 150
